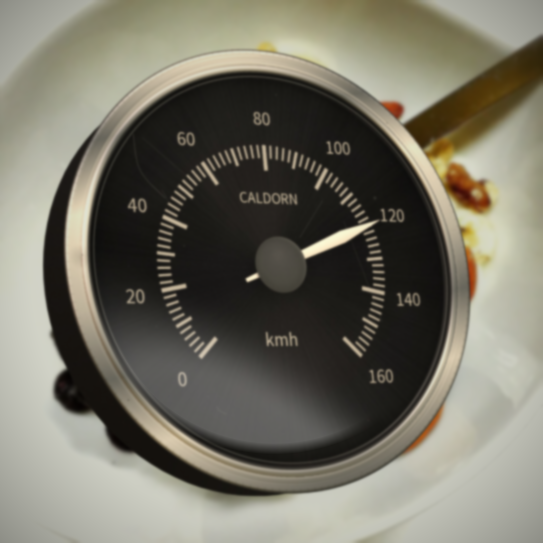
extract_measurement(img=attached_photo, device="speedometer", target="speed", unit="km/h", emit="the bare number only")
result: 120
